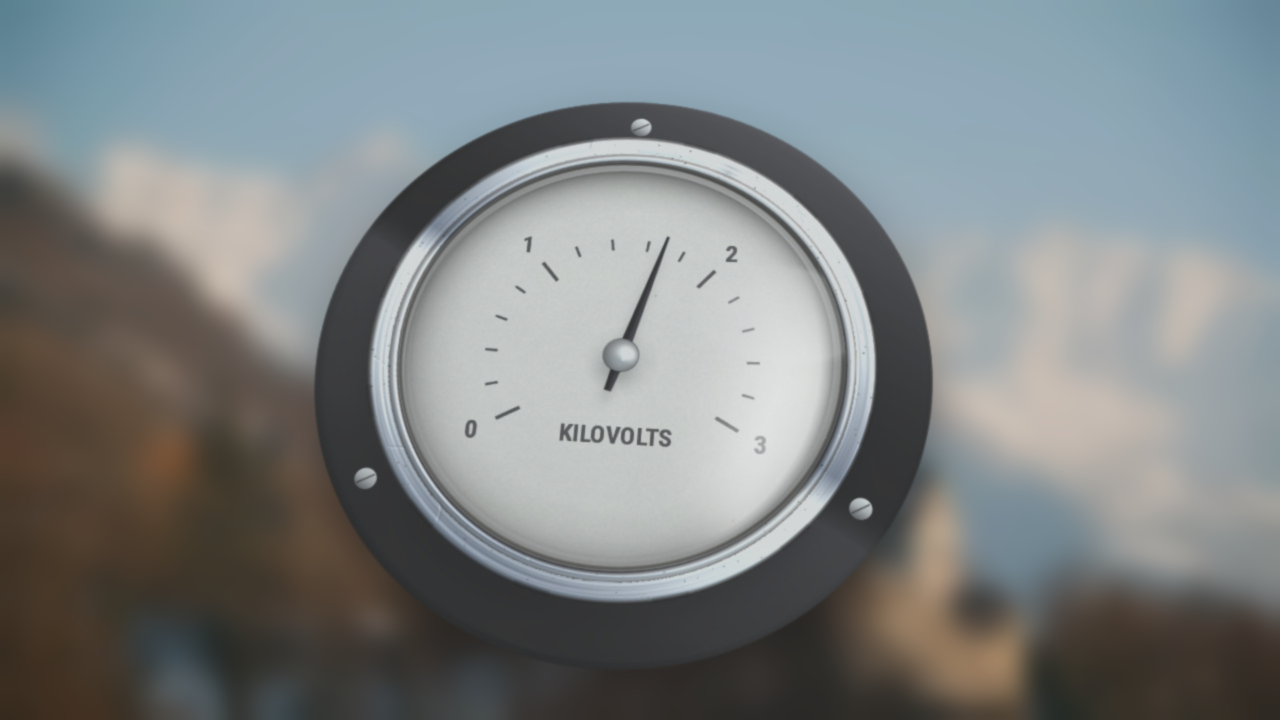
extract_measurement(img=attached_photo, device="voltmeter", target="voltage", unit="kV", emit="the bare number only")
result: 1.7
